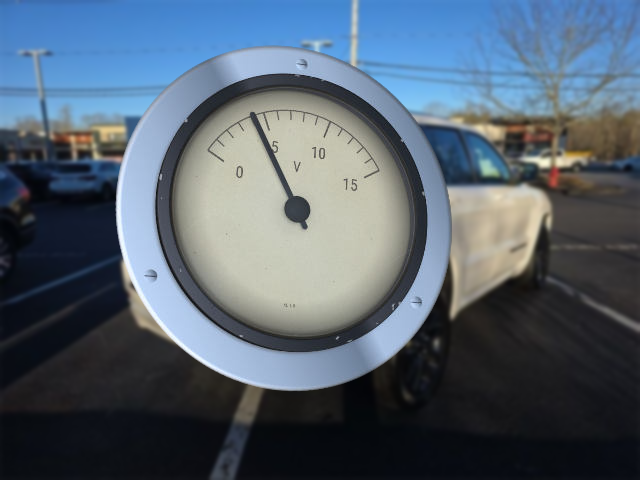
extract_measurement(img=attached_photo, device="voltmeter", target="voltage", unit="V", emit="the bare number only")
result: 4
